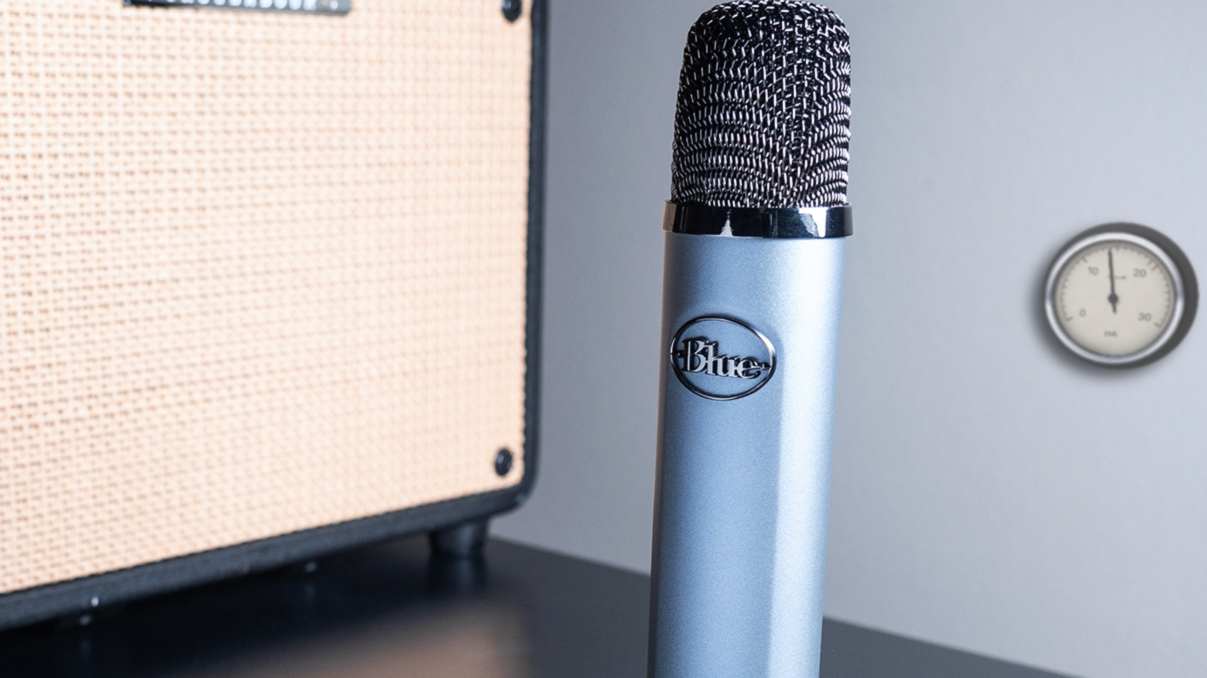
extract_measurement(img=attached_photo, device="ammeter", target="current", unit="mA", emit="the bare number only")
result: 14
